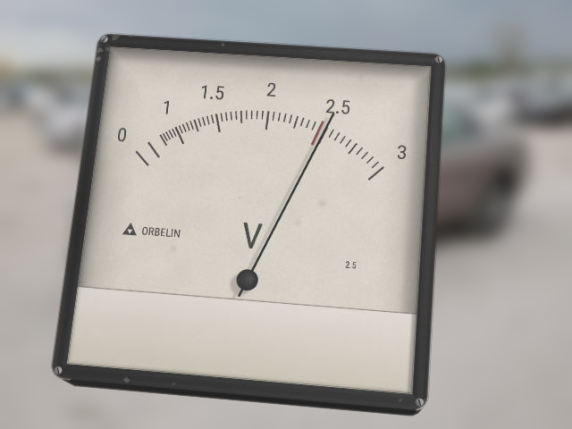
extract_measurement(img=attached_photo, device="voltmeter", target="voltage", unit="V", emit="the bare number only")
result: 2.5
